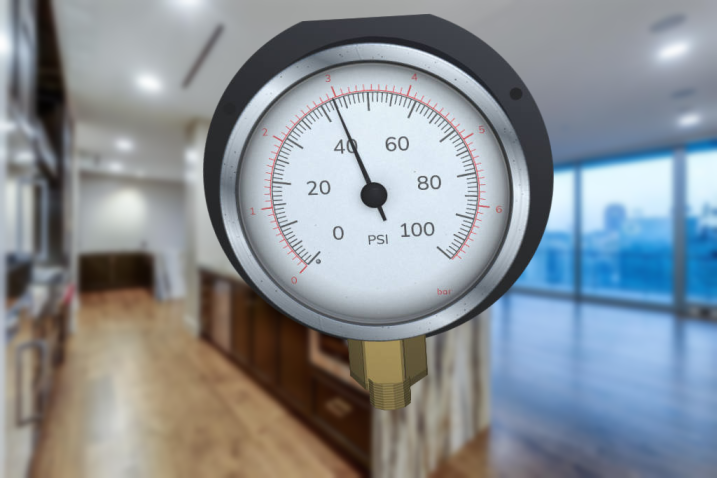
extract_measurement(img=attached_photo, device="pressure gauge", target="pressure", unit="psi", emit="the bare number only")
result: 43
